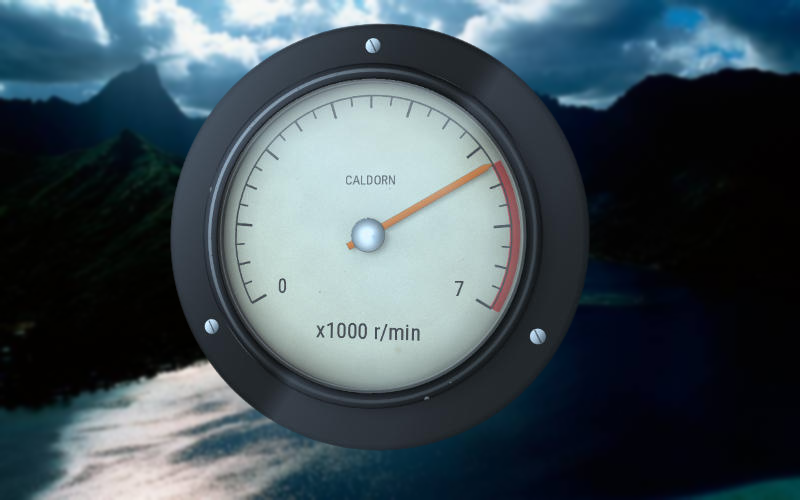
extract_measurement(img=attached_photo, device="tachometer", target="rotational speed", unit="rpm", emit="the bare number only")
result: 5250
